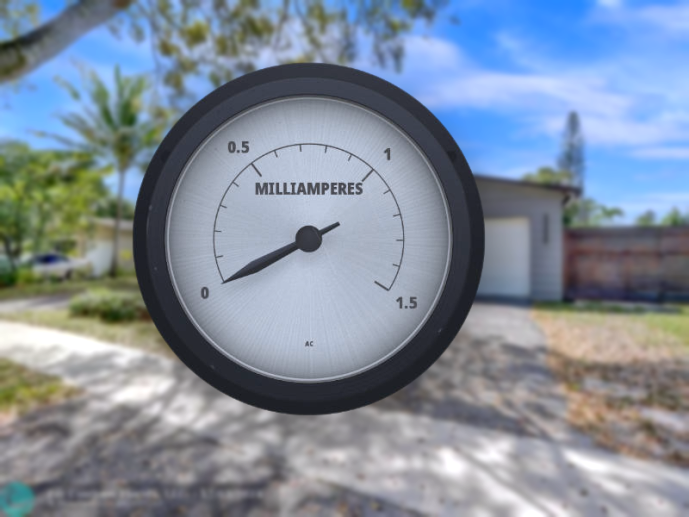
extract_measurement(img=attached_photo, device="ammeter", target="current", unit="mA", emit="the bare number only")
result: 0
